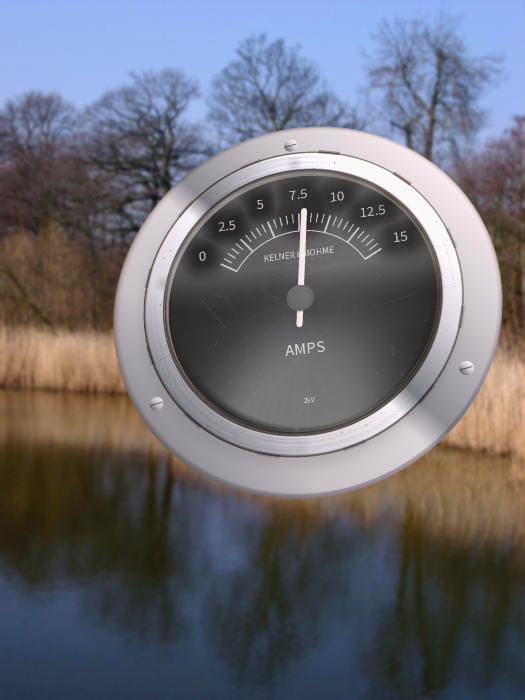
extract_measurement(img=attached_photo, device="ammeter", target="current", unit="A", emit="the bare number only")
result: 8
